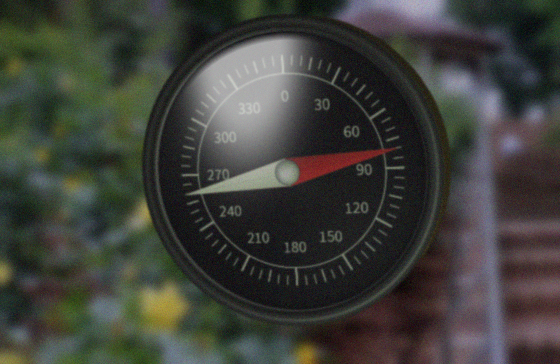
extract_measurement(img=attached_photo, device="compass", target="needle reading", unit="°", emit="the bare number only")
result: 80
